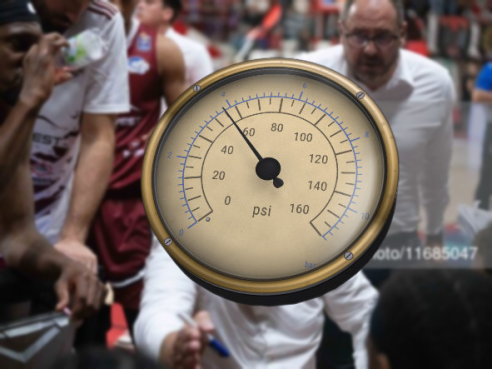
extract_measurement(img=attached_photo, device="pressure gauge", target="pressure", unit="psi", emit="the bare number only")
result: 55
